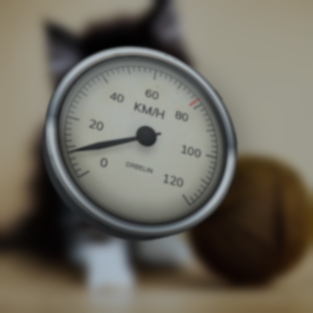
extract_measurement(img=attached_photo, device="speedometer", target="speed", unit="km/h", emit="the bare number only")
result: 8
